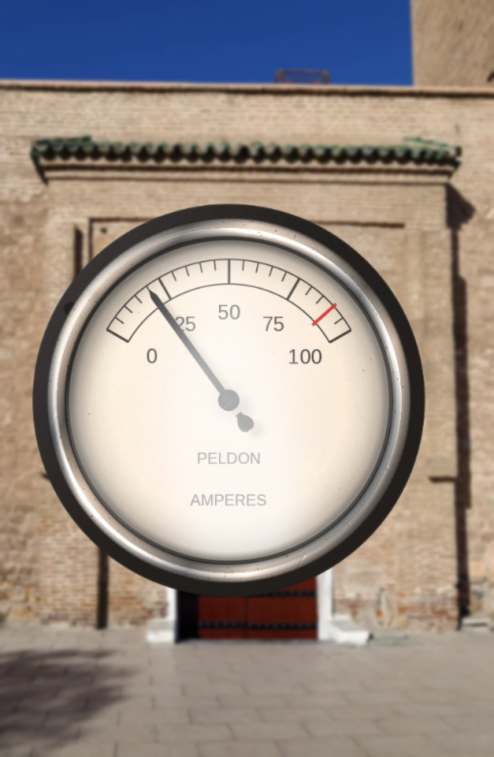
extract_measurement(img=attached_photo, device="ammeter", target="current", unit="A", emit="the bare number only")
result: 20
